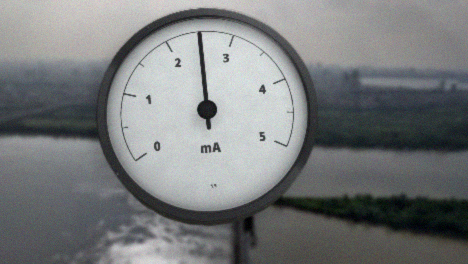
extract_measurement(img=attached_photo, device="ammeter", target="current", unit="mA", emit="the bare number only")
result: 2.5
